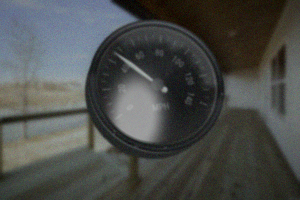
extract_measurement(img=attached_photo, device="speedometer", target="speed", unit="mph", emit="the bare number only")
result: 45
